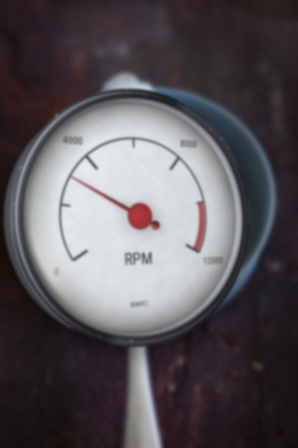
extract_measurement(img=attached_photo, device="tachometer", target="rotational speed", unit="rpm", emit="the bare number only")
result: 3000
